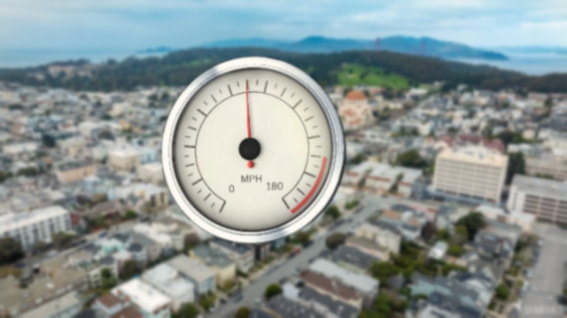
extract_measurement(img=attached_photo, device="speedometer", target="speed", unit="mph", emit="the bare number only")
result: 90
